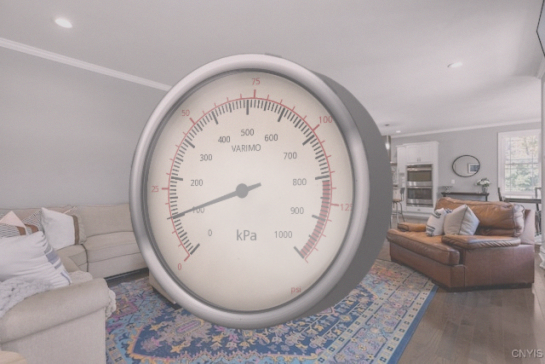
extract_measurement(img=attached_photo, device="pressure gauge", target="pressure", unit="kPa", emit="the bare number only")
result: 100
